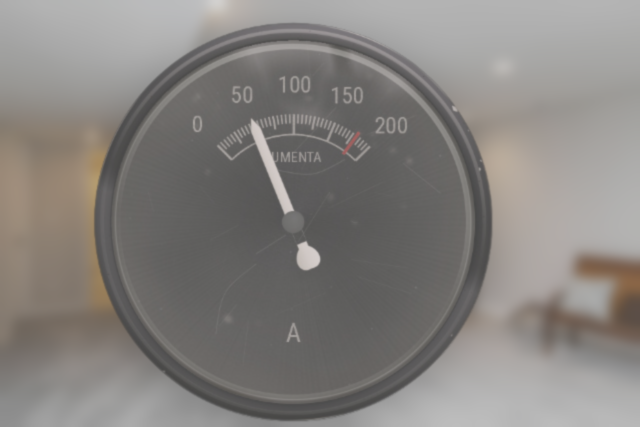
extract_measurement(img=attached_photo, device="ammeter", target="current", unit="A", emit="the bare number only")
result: 50
